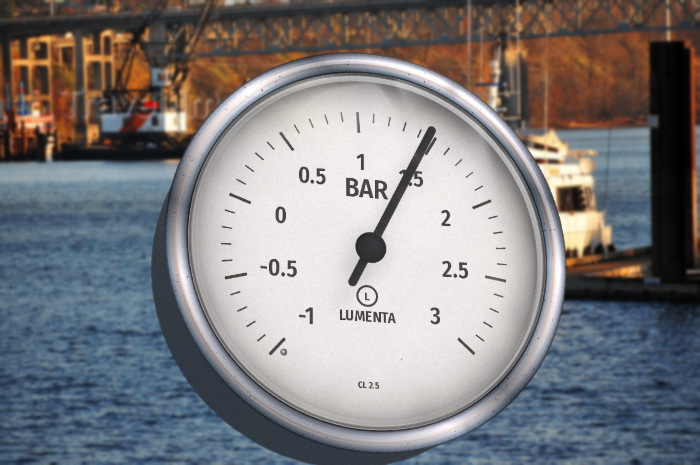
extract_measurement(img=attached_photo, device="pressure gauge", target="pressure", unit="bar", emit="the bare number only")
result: 1.45
